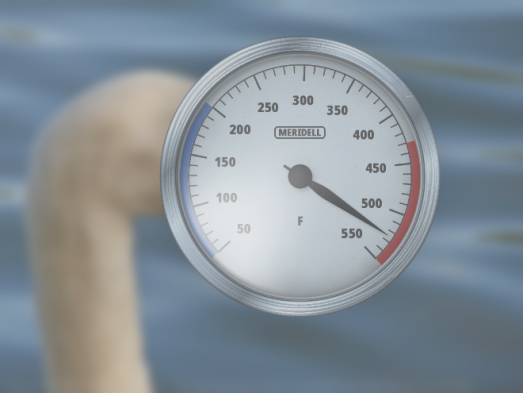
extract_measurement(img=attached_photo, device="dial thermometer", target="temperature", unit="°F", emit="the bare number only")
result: 525
